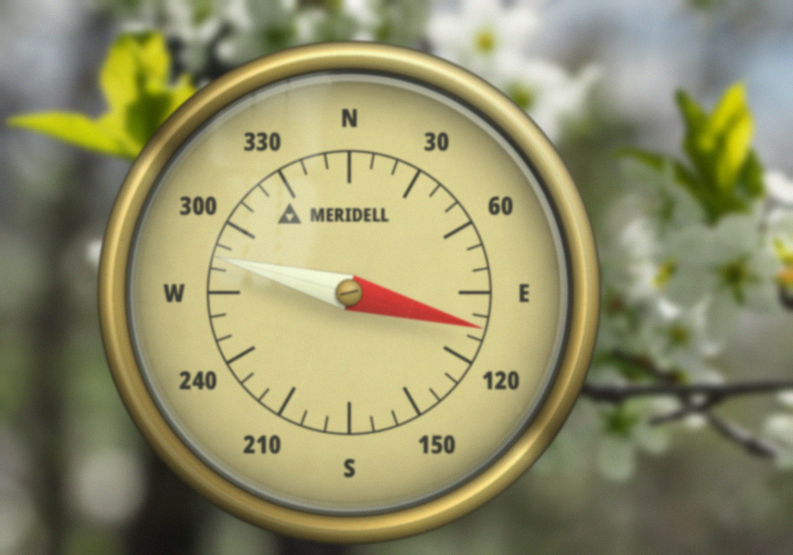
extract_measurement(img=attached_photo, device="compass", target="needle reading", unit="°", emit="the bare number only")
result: 105
